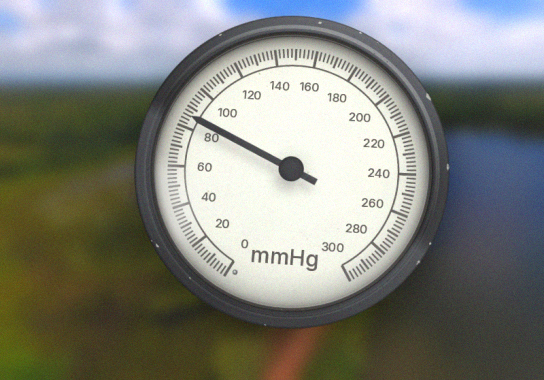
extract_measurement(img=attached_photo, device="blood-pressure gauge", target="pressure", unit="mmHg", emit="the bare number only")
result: 86
